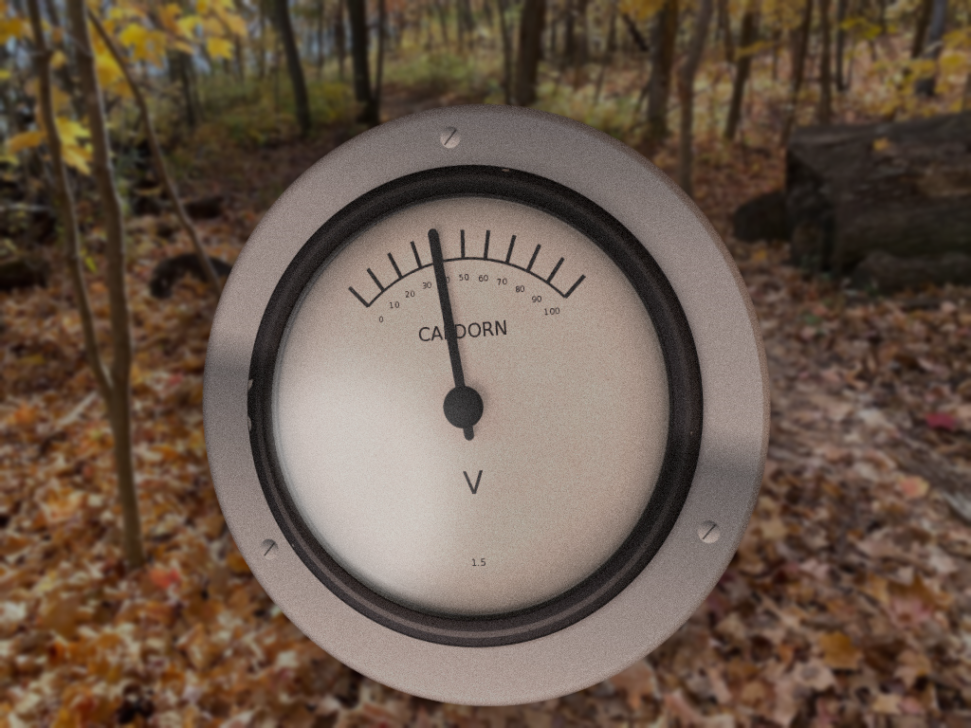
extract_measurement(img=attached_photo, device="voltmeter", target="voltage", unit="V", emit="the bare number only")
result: 40
